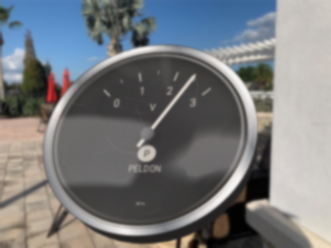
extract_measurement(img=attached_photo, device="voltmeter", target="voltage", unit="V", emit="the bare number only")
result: 2.5
